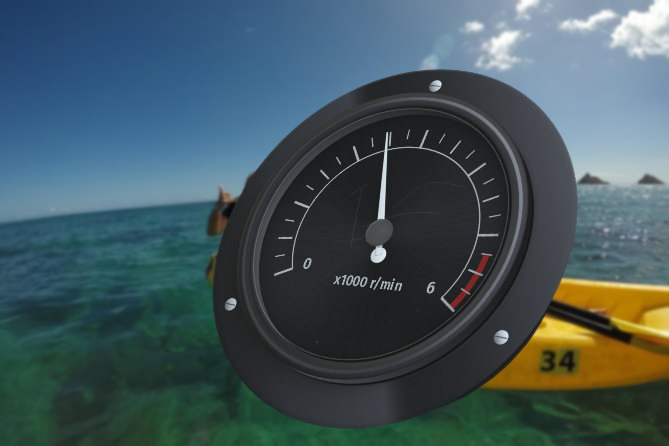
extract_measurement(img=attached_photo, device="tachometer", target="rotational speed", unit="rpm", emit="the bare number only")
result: 2500
